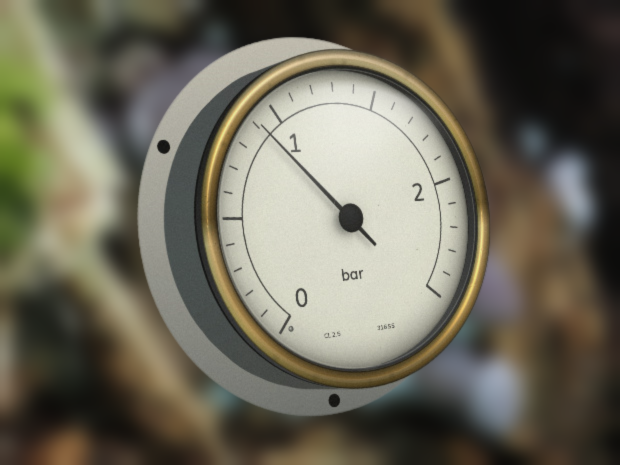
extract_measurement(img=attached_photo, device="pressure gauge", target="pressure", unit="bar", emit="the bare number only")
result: 0.9
